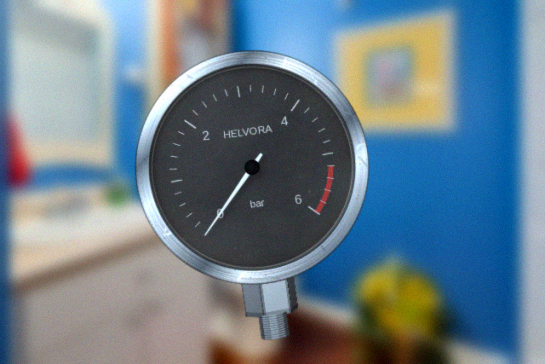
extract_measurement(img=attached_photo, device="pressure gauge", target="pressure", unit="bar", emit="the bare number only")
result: 0
